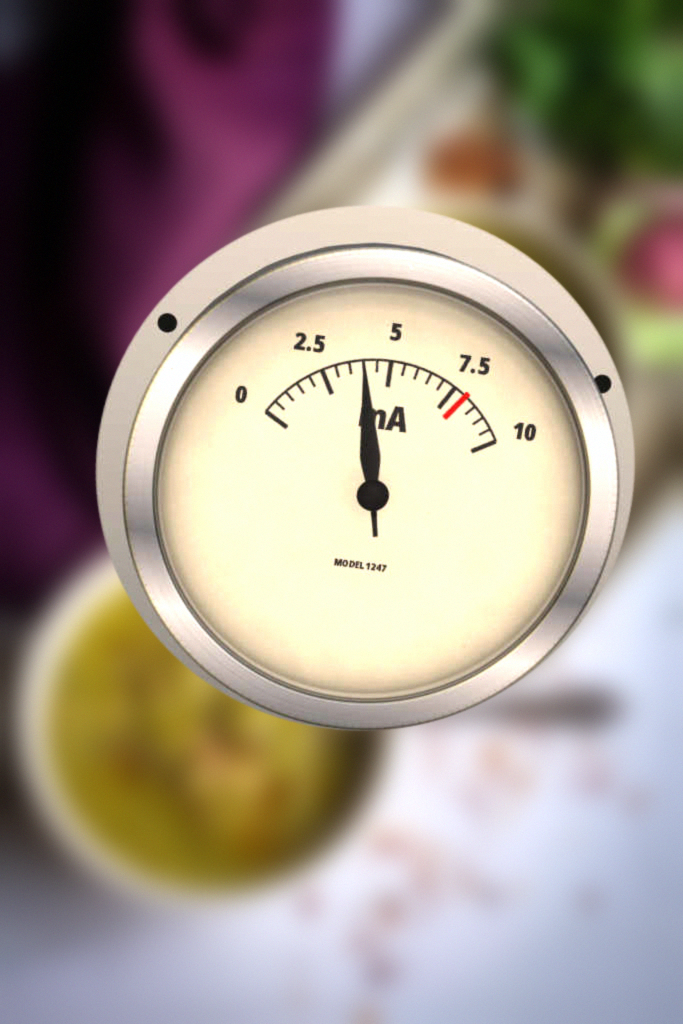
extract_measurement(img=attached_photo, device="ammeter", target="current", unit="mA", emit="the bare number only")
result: 4
